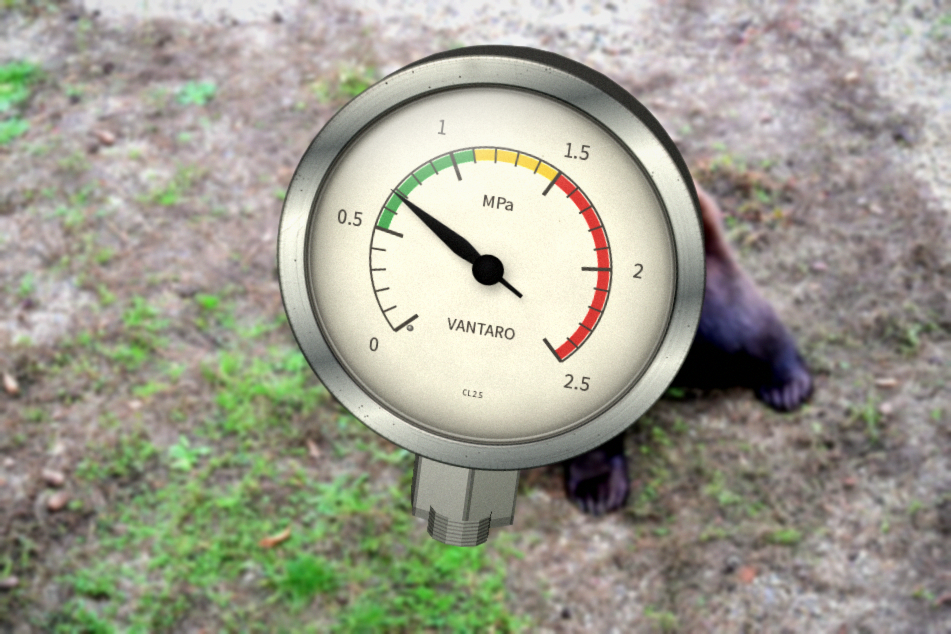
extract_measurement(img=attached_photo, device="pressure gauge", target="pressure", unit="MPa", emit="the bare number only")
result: 0.7
